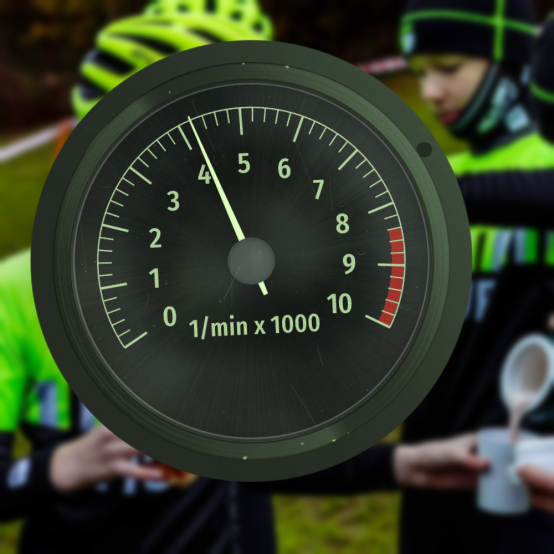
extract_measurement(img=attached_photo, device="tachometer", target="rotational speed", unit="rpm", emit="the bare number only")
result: 4200
